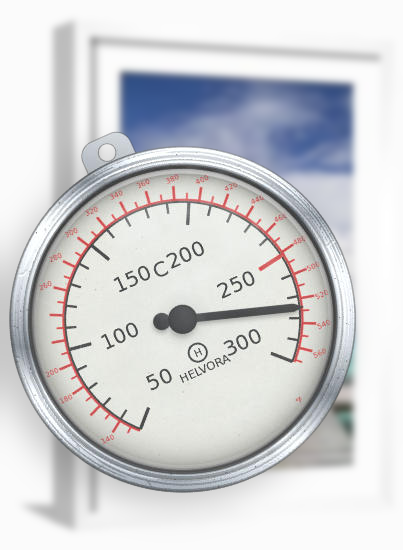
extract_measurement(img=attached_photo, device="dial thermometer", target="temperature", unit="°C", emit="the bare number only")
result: 275
